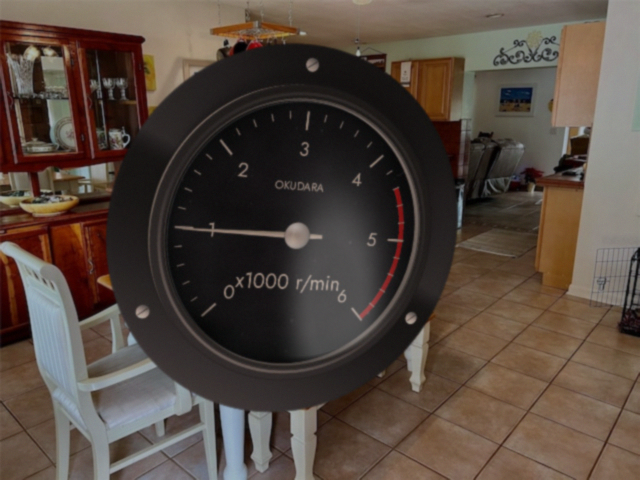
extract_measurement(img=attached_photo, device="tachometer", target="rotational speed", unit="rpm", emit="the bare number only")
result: 1000
